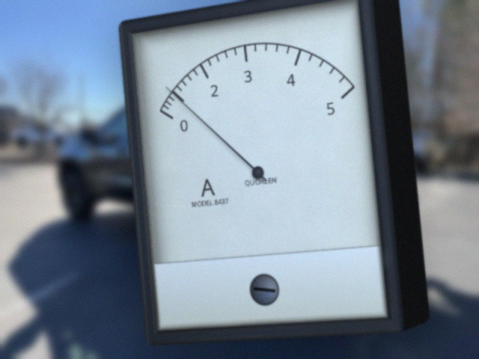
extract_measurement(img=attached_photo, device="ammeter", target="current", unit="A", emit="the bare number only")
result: 1
